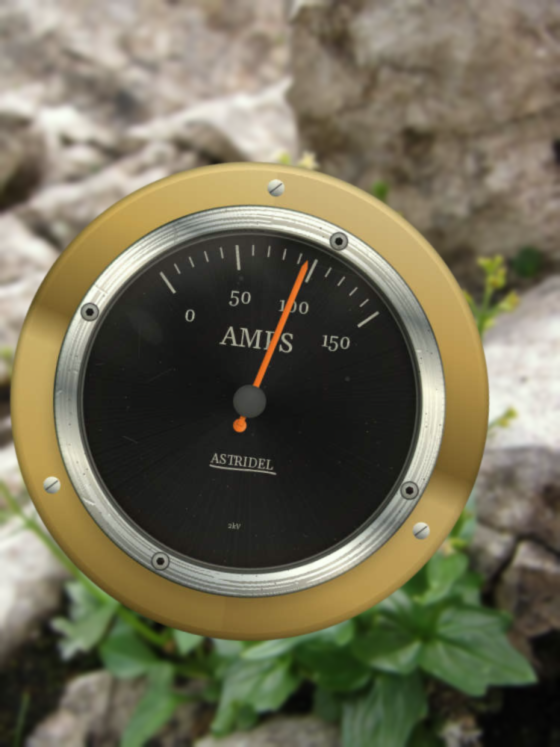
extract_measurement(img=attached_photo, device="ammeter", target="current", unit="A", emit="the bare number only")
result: 95
